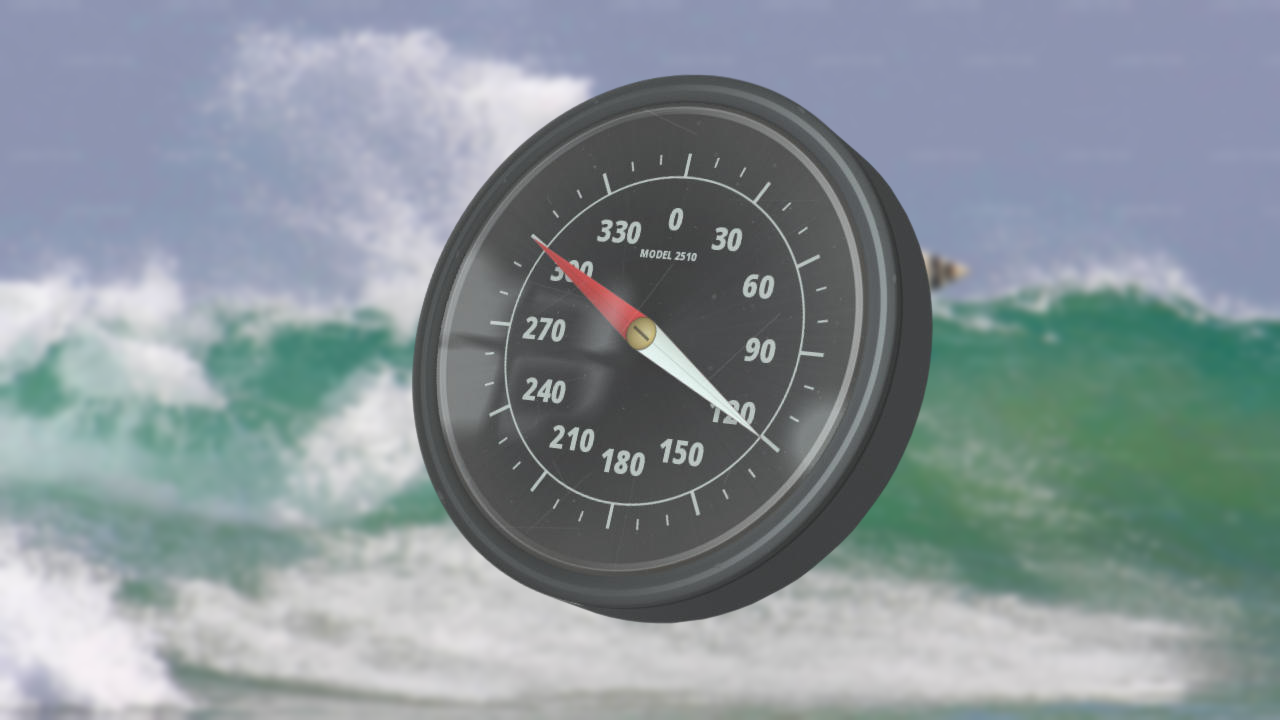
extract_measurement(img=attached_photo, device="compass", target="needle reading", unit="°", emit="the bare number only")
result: 300
